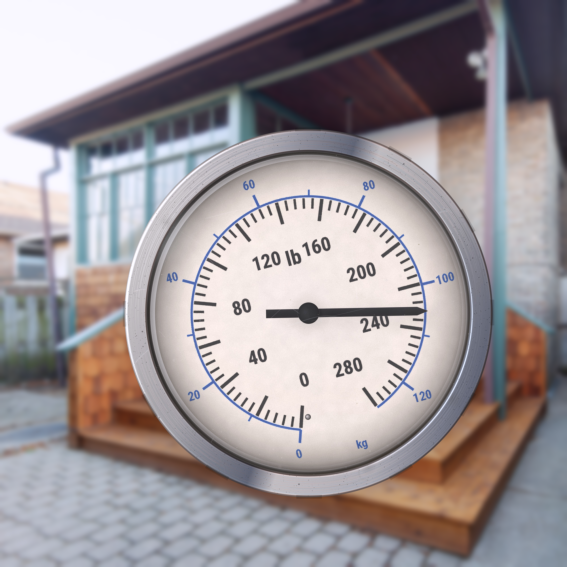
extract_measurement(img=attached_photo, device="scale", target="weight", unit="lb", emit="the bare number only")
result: 232
